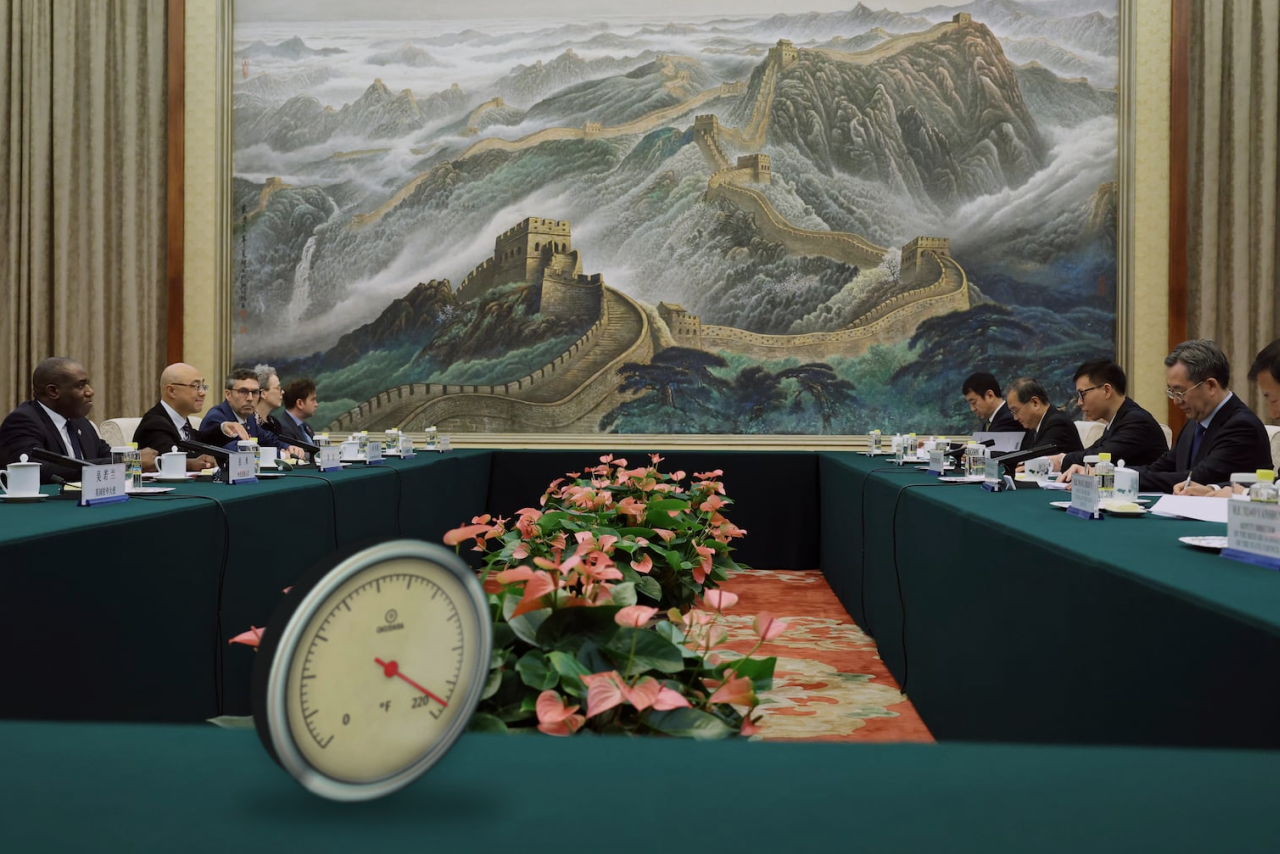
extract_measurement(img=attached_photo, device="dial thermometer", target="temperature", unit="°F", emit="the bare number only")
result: 212
